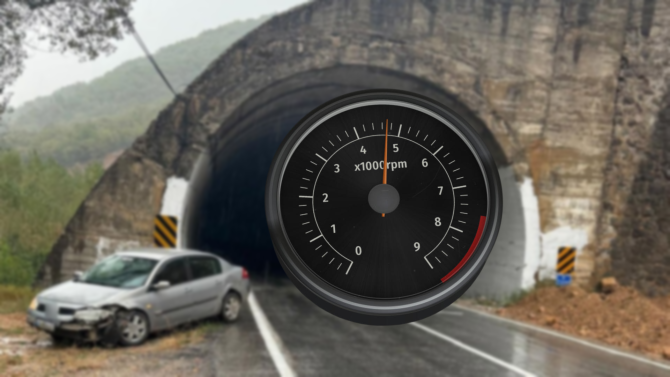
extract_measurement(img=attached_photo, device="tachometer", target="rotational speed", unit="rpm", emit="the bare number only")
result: 4700
